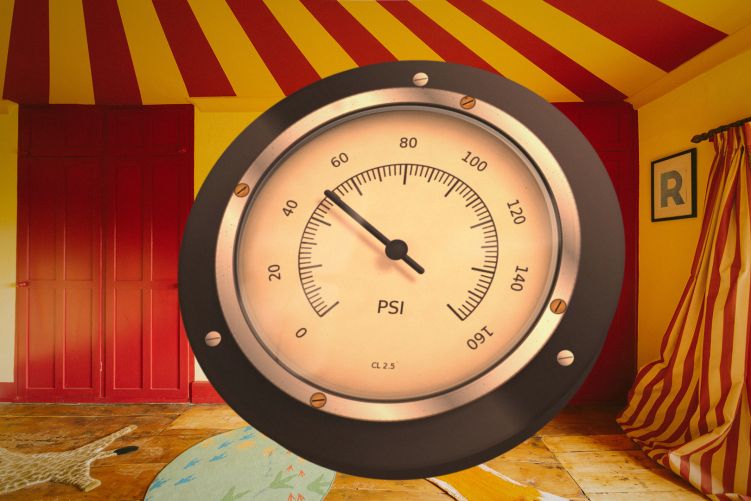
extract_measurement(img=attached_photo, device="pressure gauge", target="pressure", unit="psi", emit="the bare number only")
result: 50
